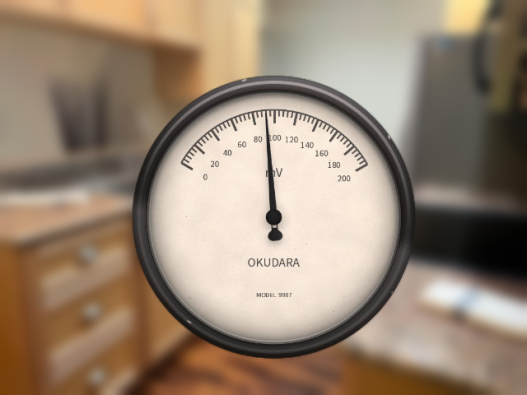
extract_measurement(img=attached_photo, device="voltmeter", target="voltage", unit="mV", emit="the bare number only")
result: 92
